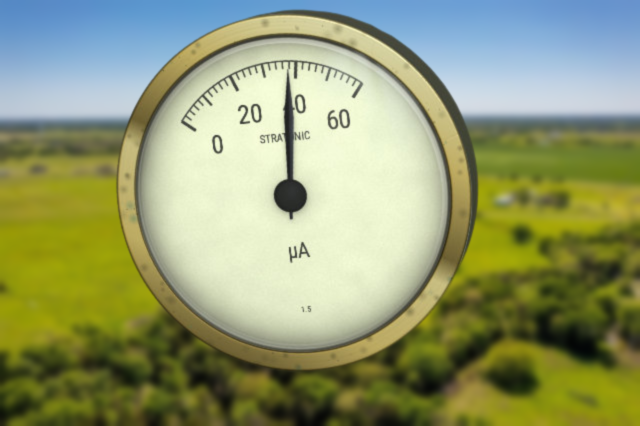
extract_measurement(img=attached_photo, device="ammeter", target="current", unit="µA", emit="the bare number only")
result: 38
